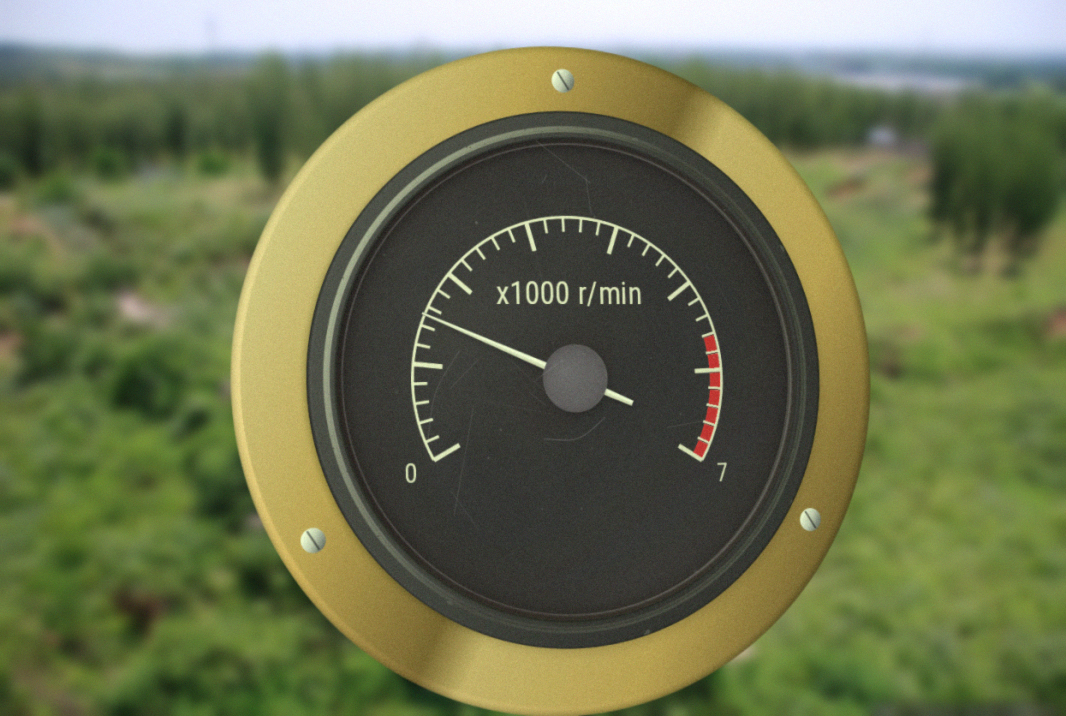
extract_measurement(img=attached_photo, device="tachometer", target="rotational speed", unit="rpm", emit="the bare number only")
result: 1500
